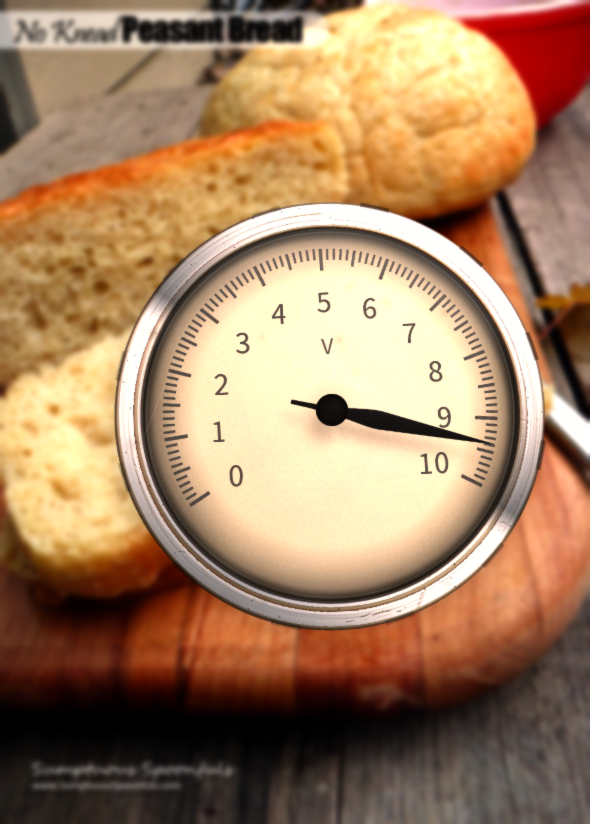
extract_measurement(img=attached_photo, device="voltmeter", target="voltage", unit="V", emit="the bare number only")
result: 9.4
